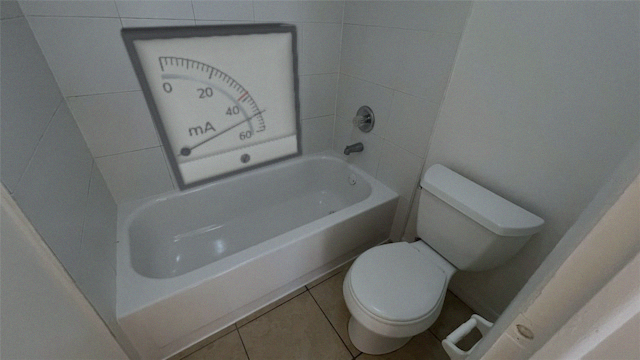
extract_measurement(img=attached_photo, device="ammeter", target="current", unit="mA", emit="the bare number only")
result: 50
